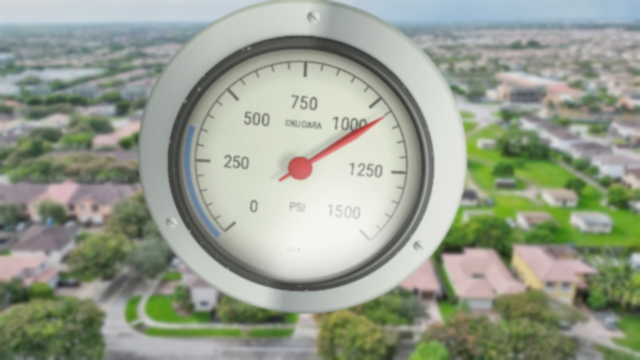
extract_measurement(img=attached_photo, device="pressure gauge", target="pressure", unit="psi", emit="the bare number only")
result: 1050
